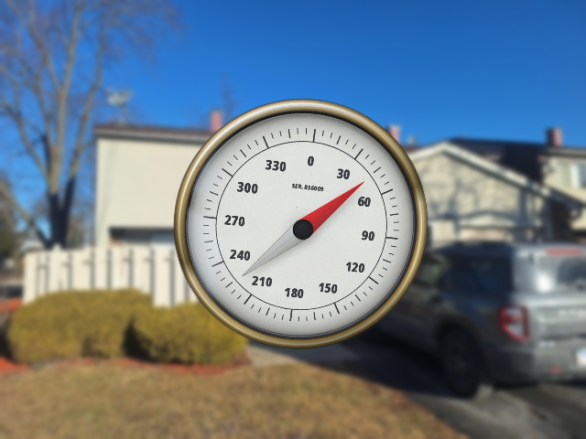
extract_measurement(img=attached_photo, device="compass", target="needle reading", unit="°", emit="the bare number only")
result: 45
